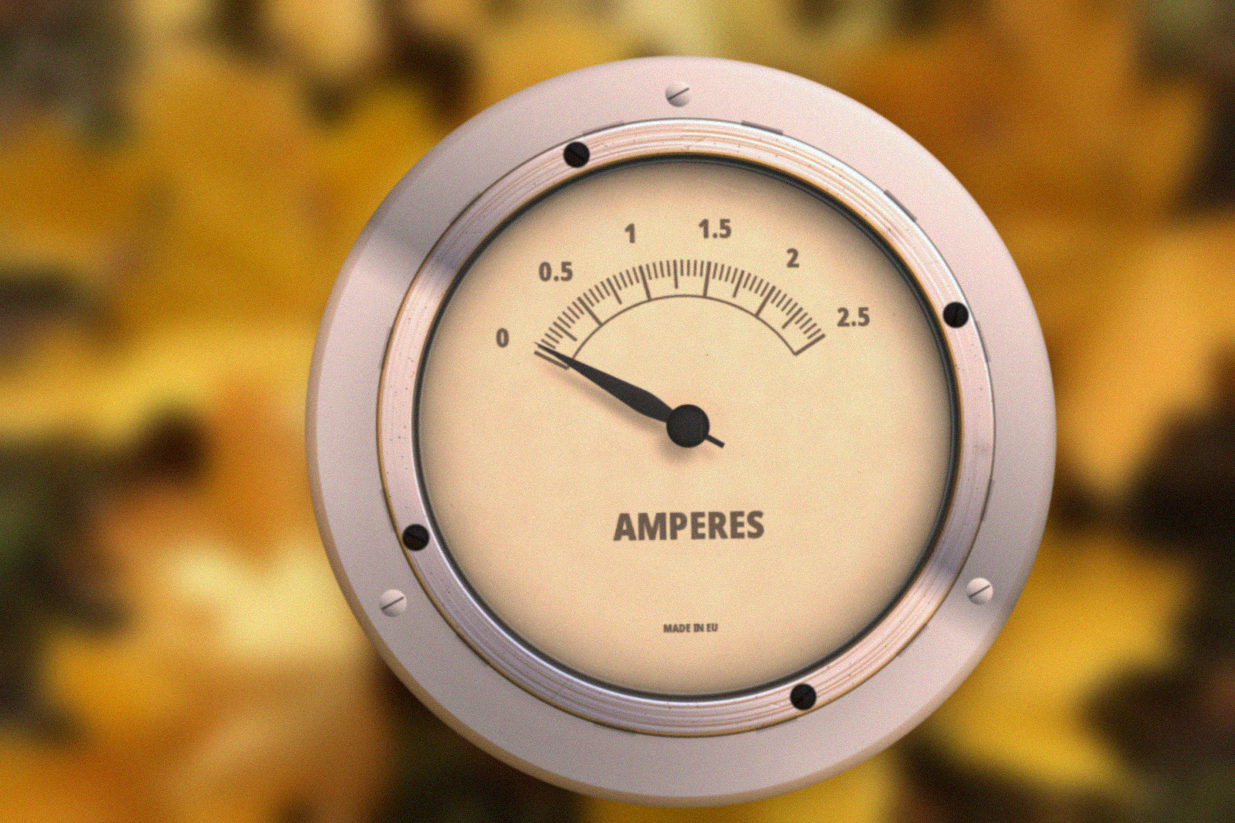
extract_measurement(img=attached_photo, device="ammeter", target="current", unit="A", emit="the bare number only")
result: 0.05
